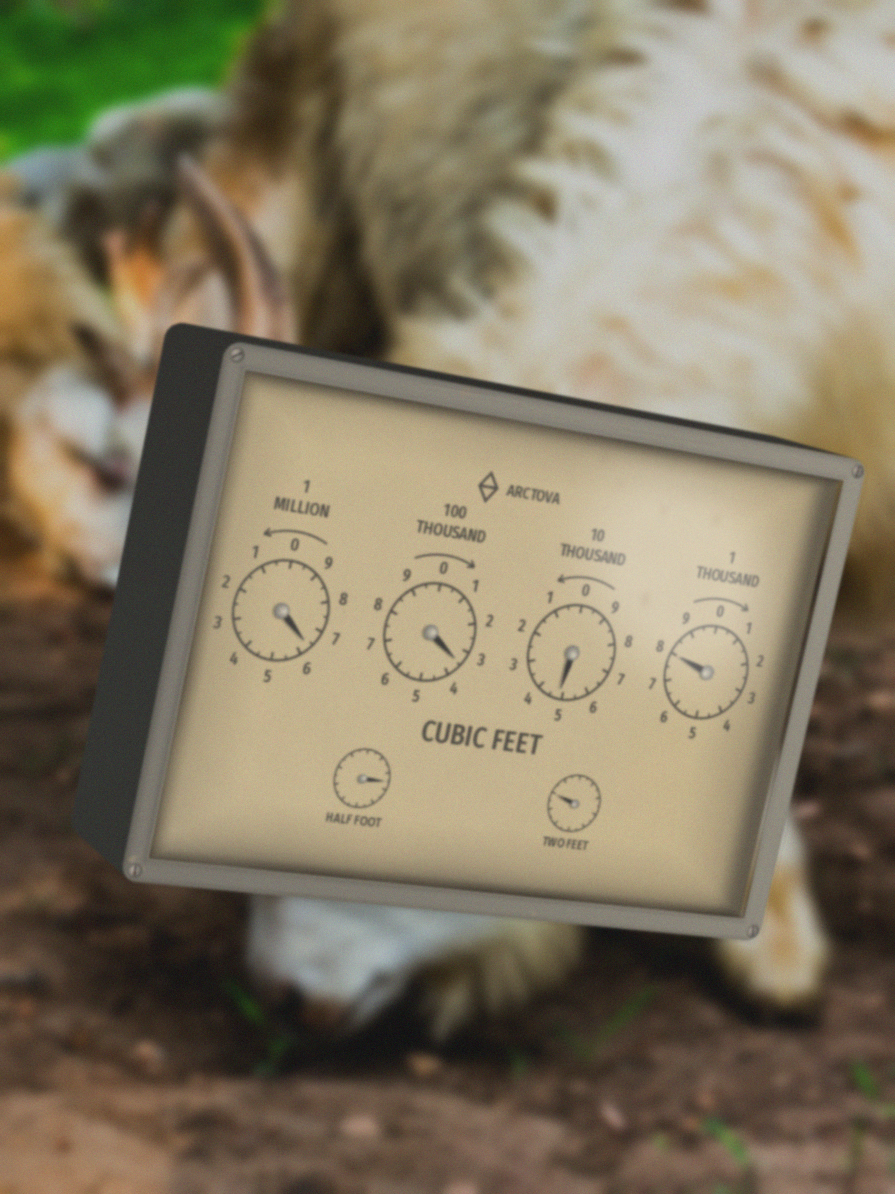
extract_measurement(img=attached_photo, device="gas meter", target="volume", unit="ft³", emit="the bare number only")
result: 634800
